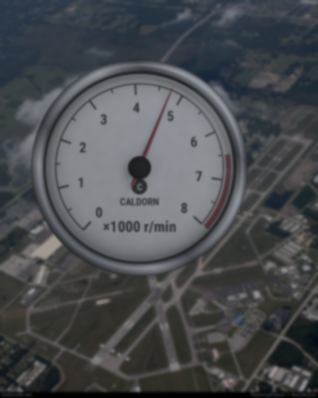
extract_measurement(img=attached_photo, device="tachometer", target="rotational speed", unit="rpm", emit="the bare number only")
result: 4750
